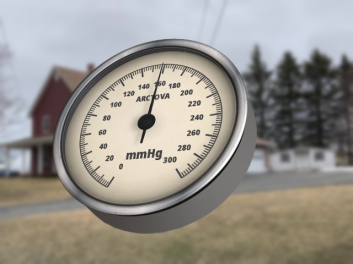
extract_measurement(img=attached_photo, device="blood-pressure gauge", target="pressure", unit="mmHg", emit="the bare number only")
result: 160
